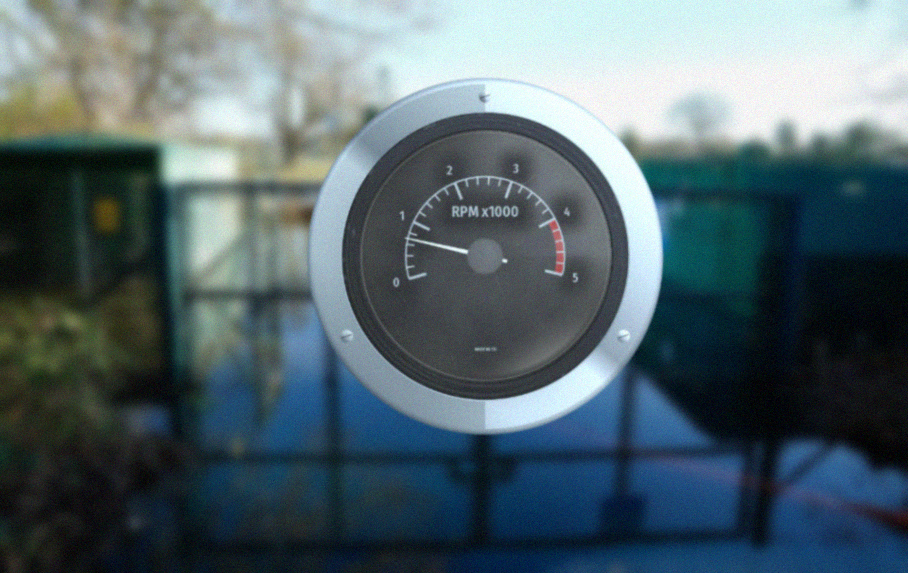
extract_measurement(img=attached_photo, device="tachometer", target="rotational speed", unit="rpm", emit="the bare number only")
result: 700
